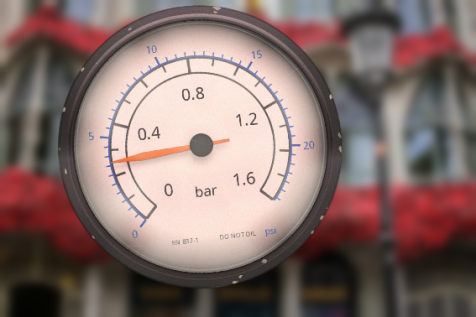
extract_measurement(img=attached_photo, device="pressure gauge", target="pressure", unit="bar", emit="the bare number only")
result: 0.25
